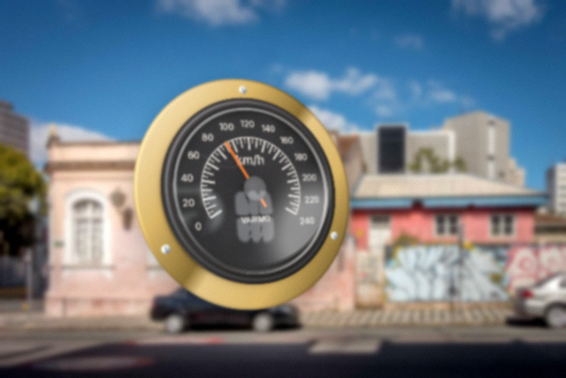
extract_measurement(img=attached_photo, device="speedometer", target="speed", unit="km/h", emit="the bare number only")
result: 90
